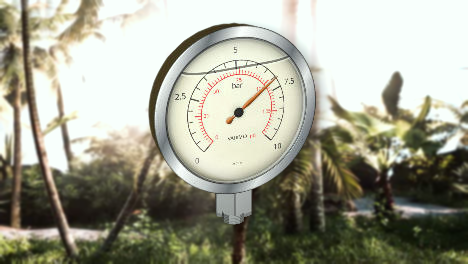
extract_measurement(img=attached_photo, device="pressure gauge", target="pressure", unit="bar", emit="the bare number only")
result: 7
